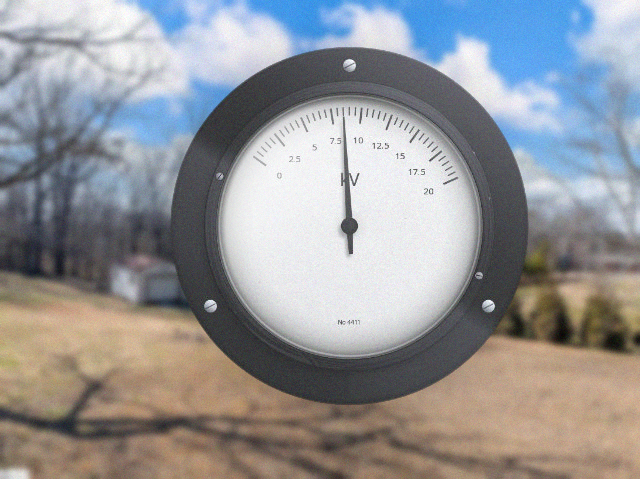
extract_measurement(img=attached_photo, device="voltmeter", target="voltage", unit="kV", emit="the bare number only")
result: 8.5
